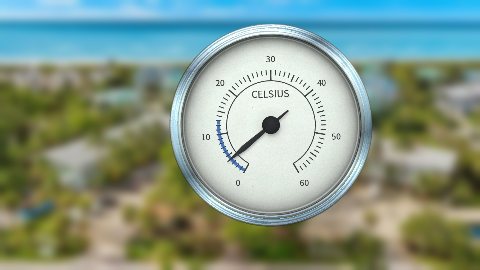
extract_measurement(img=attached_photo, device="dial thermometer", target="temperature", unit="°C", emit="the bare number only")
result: 4
